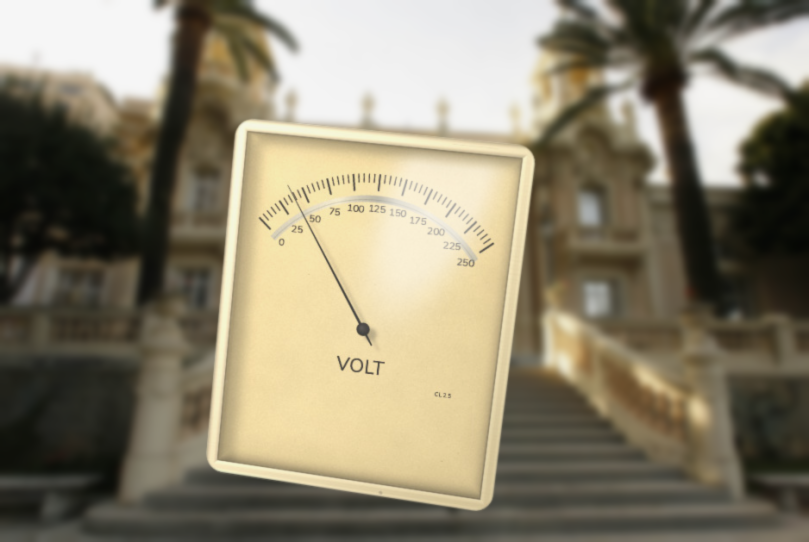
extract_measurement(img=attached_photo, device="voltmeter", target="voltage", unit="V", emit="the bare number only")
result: 40
